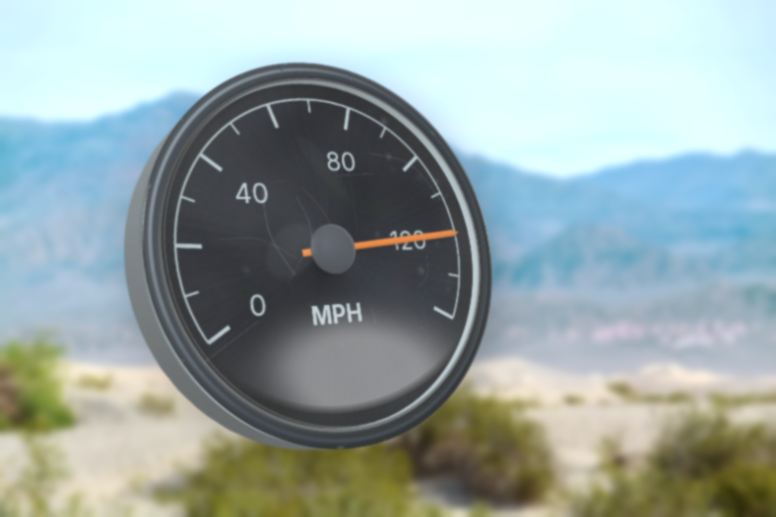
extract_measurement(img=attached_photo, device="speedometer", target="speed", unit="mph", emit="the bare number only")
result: 120
